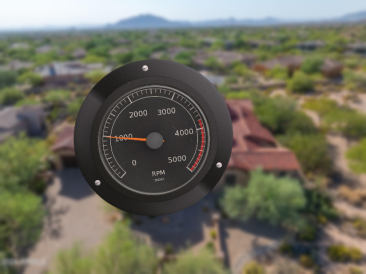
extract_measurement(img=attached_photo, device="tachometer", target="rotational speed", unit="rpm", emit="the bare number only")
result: 1000
